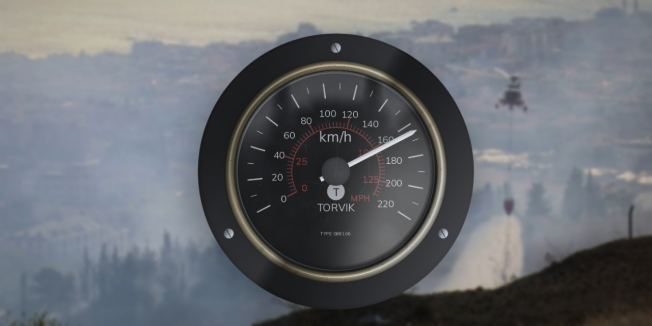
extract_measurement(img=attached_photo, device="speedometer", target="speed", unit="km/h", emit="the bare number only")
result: 165
